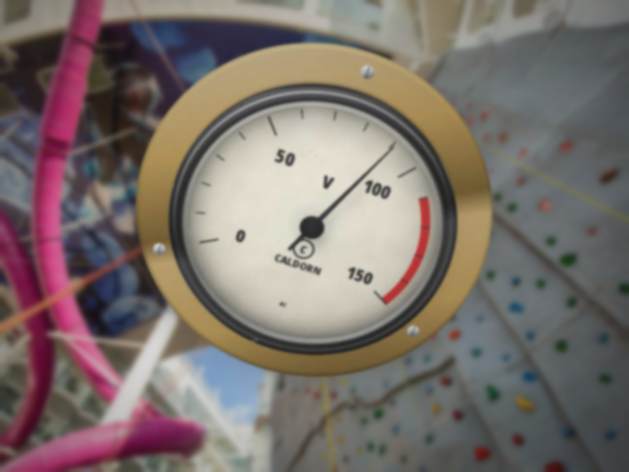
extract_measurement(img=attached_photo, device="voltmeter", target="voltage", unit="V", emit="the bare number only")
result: 90
